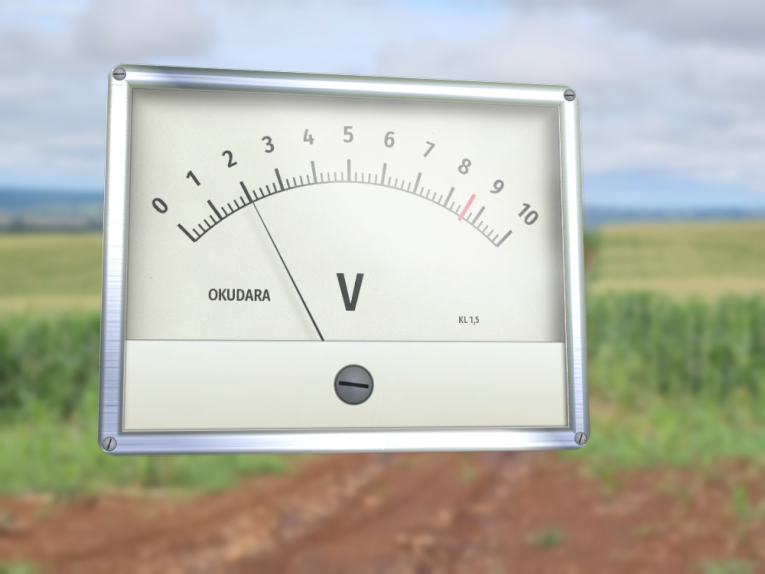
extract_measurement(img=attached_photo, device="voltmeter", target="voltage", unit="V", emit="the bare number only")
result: 2
